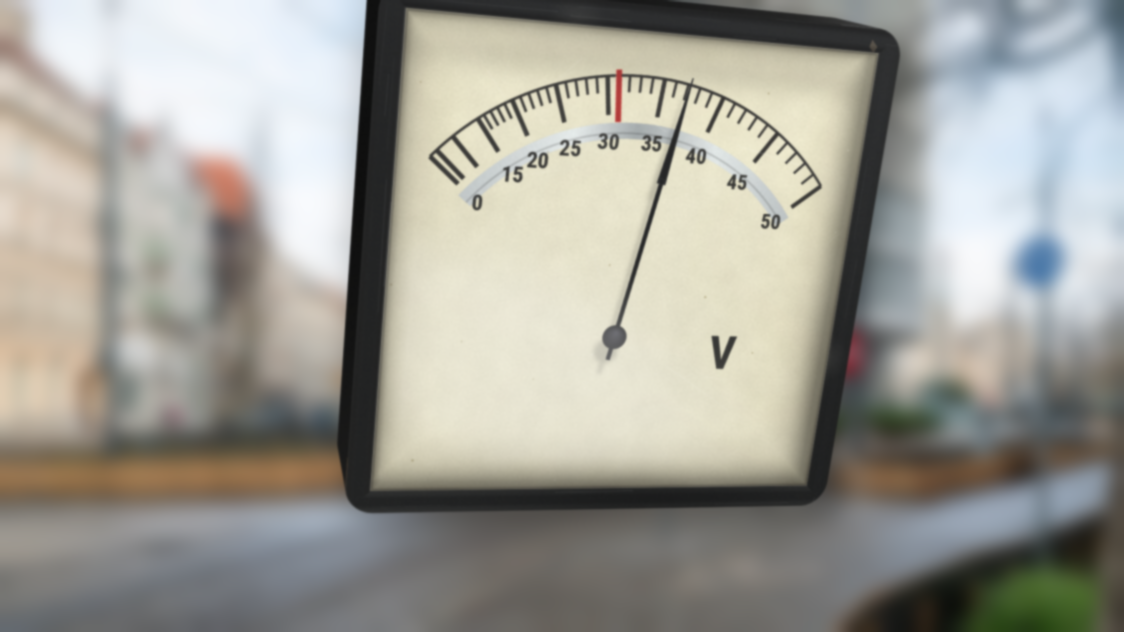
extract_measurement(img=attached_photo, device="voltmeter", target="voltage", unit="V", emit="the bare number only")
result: 37
